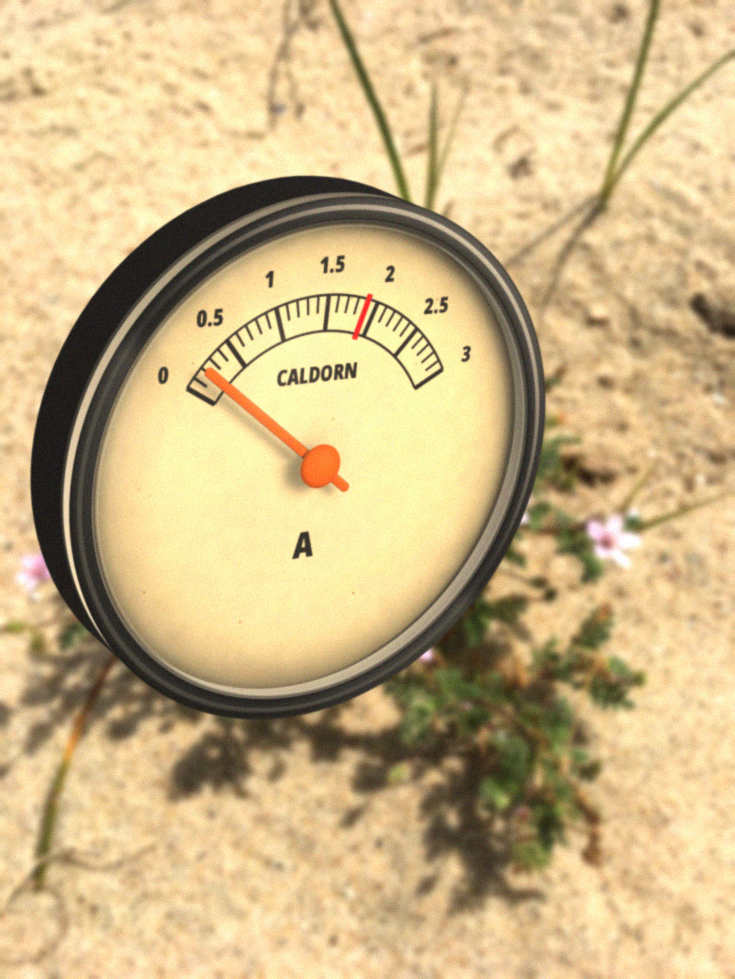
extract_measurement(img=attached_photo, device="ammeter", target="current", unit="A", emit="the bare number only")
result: 0.2
